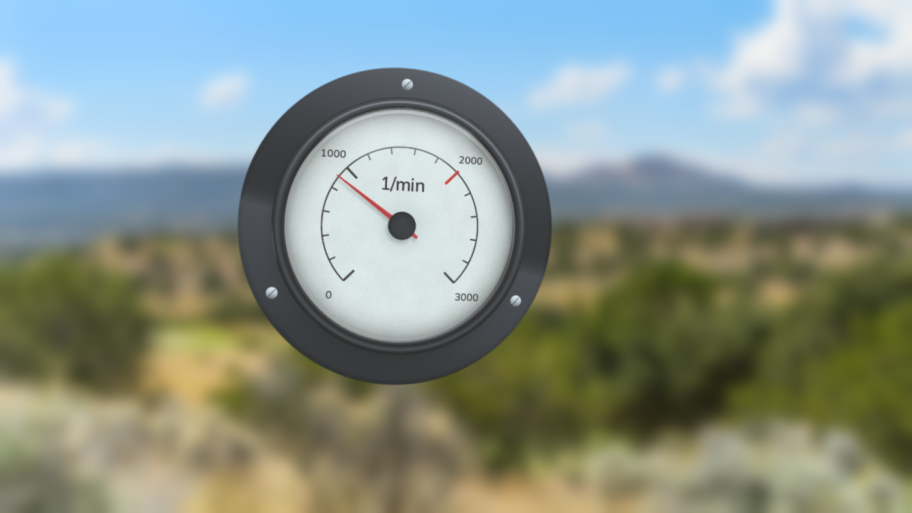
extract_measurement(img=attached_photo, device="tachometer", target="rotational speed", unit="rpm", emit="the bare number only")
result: 900
